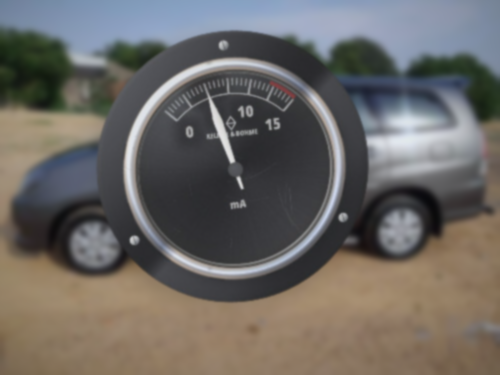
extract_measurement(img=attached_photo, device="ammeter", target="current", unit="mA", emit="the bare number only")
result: 5
